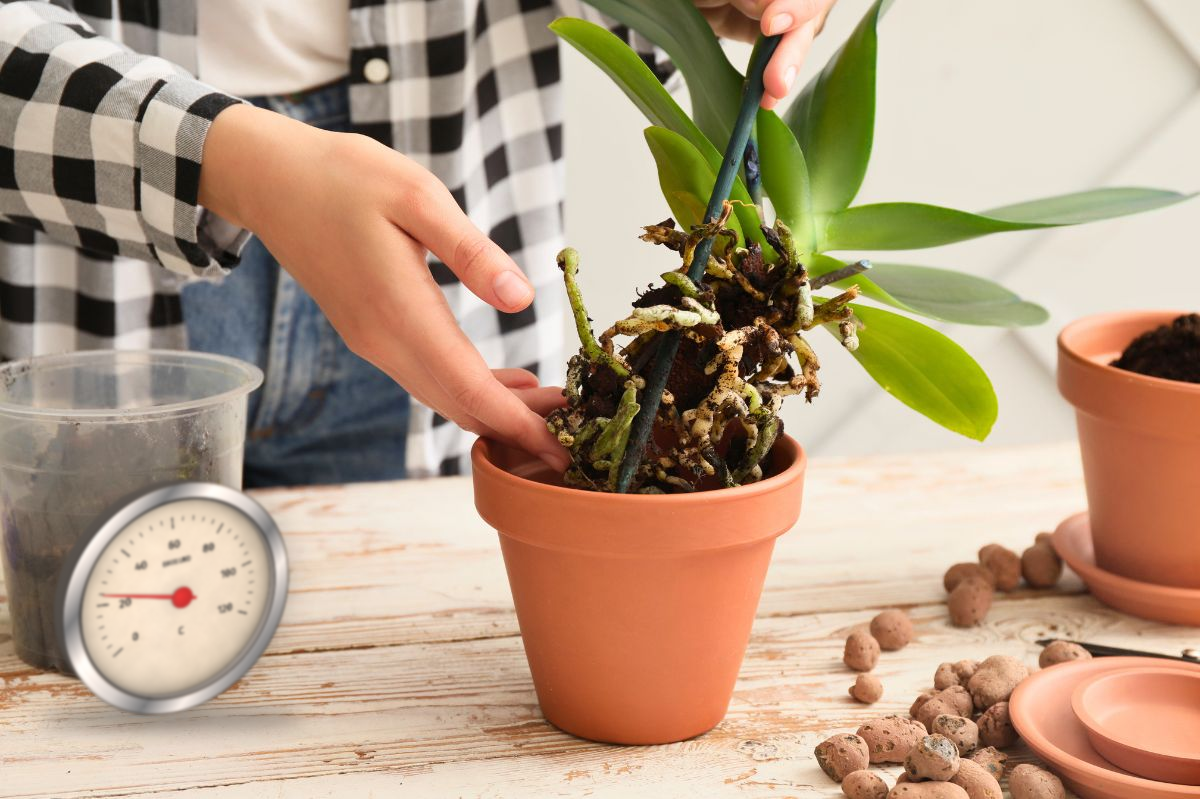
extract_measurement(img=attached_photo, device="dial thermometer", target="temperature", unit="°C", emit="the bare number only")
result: 24
